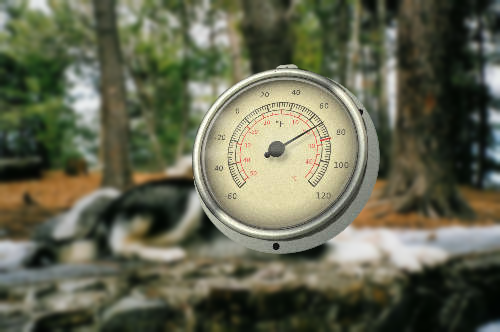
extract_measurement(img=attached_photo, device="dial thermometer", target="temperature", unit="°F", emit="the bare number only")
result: 70
